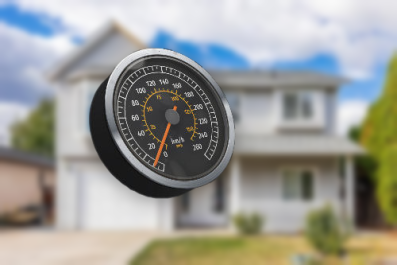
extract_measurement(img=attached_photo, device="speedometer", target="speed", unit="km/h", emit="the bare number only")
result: 10
